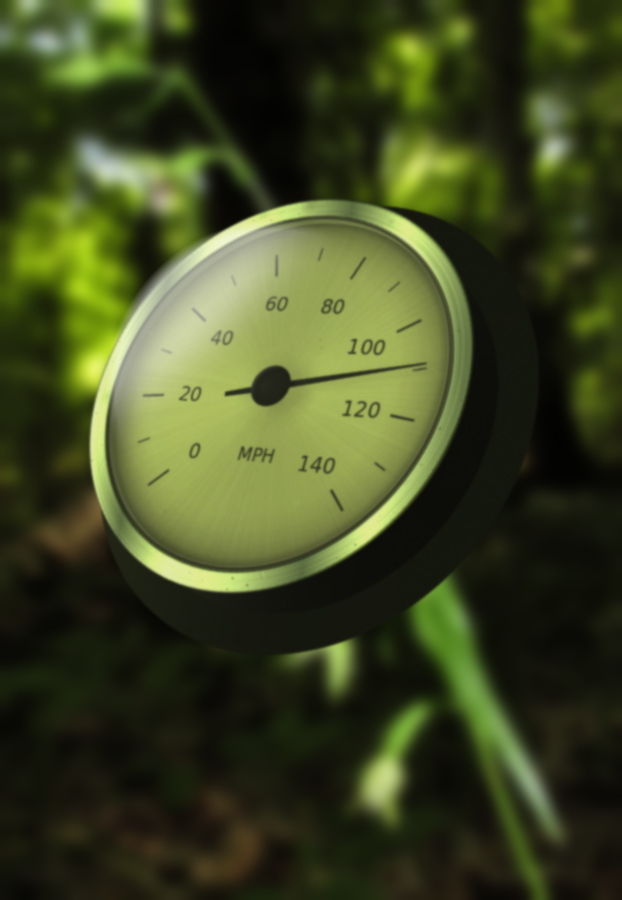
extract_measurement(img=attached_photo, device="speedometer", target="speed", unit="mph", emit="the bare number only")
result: 110
